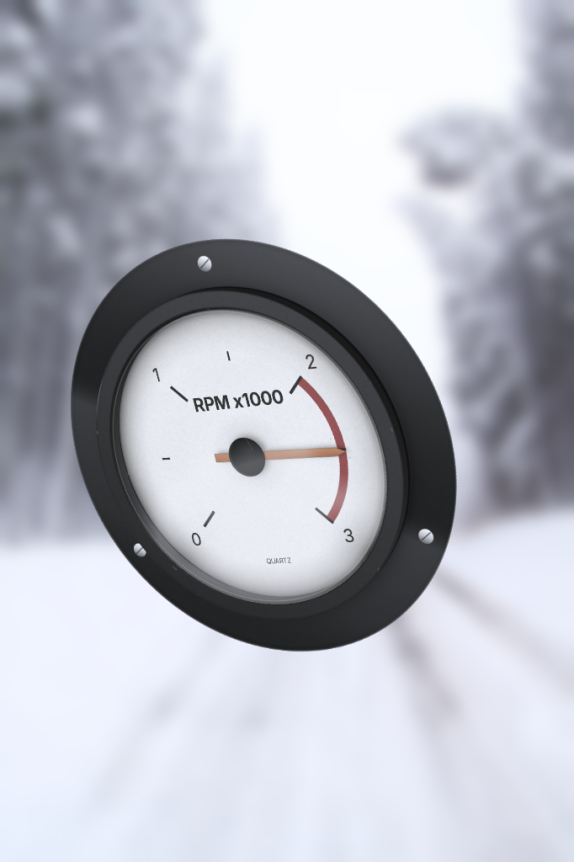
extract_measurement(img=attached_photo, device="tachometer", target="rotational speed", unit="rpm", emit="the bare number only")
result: 2500
